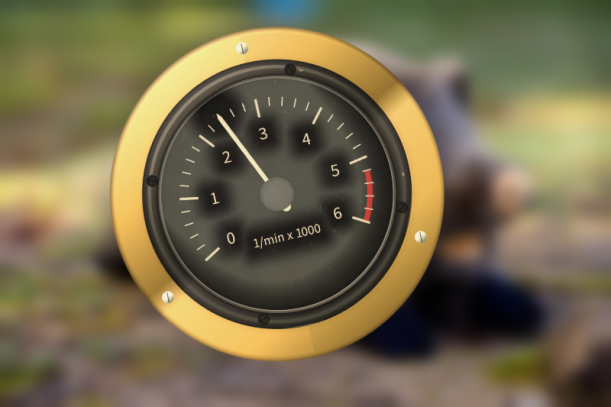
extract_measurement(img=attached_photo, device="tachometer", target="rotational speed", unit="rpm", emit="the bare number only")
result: 2400
